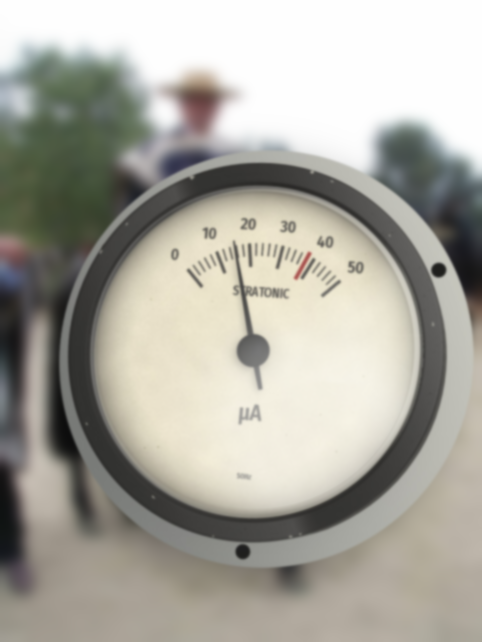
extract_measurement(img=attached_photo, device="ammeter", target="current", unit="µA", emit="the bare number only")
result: 16
